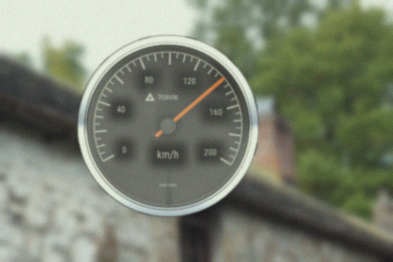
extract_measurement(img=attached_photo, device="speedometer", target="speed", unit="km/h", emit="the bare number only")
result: 140
